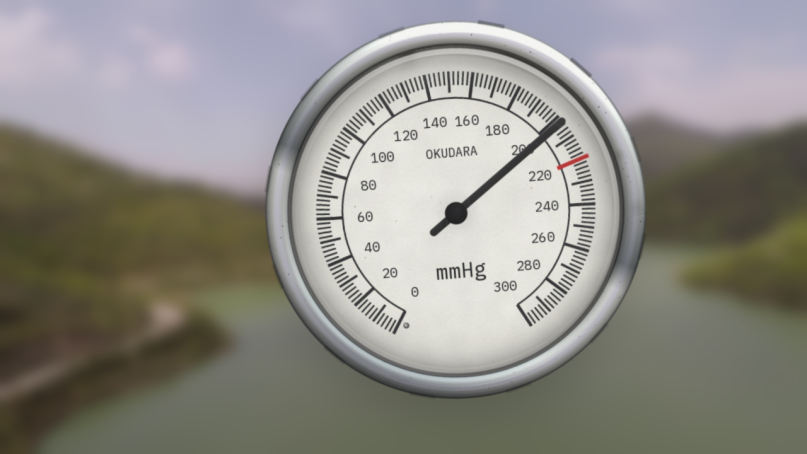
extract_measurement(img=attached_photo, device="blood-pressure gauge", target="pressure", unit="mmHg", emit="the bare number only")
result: 202
